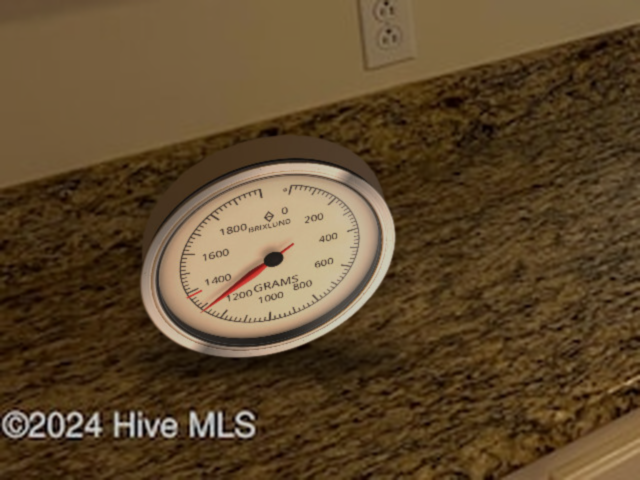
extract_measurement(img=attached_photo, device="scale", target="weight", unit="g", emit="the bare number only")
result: 1300
